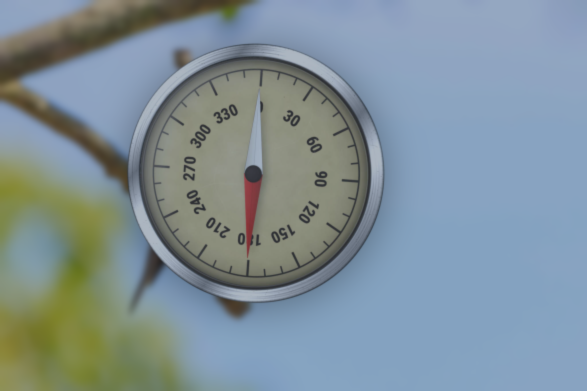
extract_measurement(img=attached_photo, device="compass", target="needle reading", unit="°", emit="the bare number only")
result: 180
